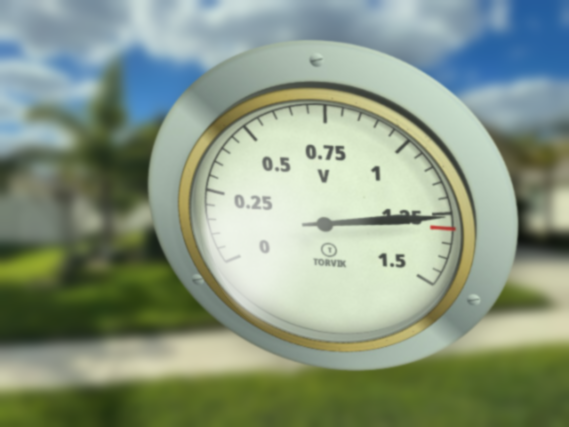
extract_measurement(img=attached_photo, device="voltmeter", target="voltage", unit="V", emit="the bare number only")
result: 1.25
